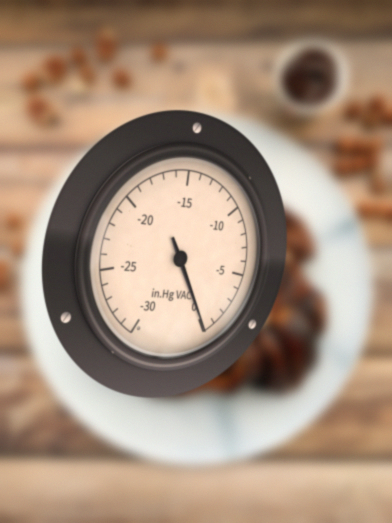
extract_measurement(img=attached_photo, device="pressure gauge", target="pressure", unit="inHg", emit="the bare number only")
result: 0
